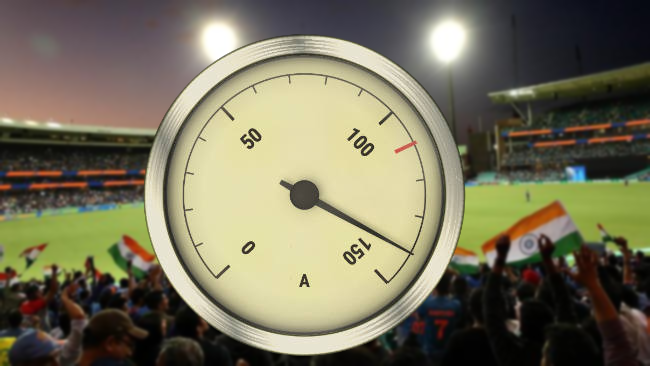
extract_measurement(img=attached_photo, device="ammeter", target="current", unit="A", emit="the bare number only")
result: 140
